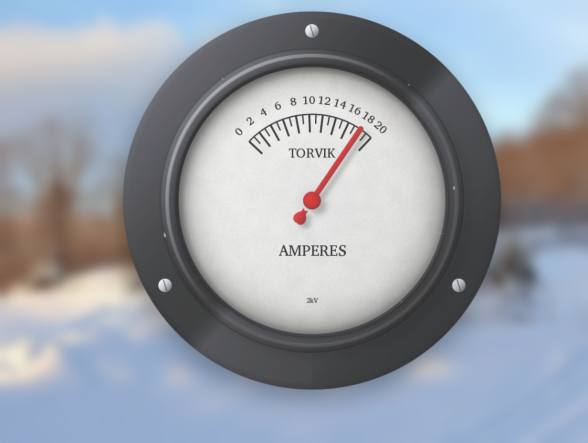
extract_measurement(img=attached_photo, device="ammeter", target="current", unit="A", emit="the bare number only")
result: 18
